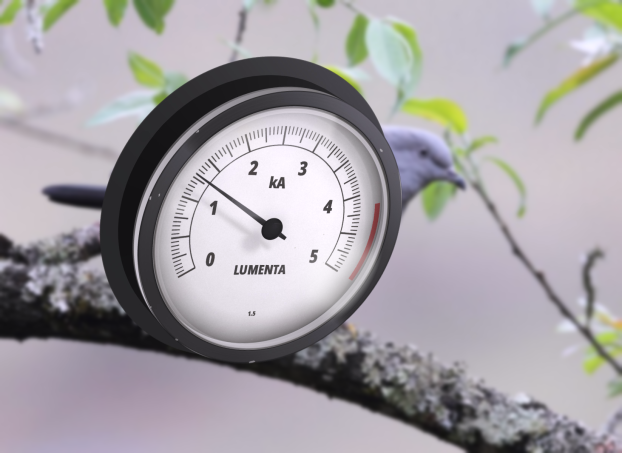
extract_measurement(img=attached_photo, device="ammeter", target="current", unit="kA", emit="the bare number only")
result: 1.3
